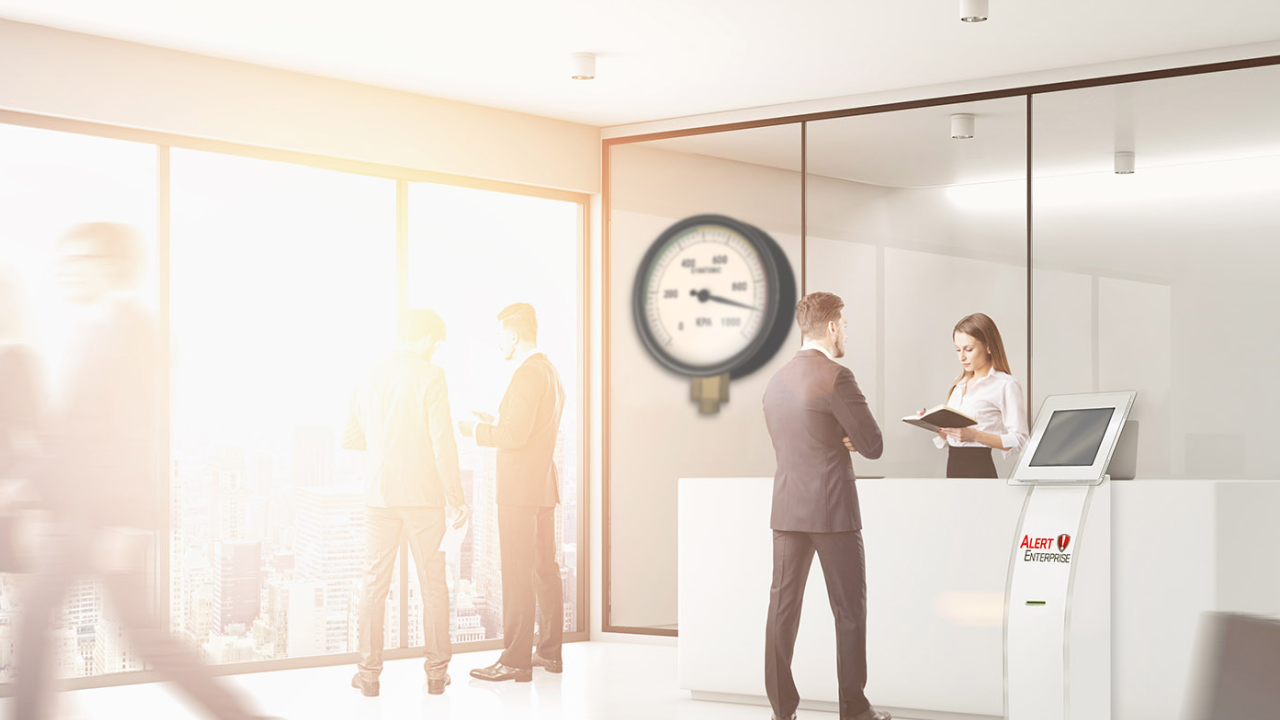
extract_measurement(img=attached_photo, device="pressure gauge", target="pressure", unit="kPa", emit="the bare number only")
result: 900
